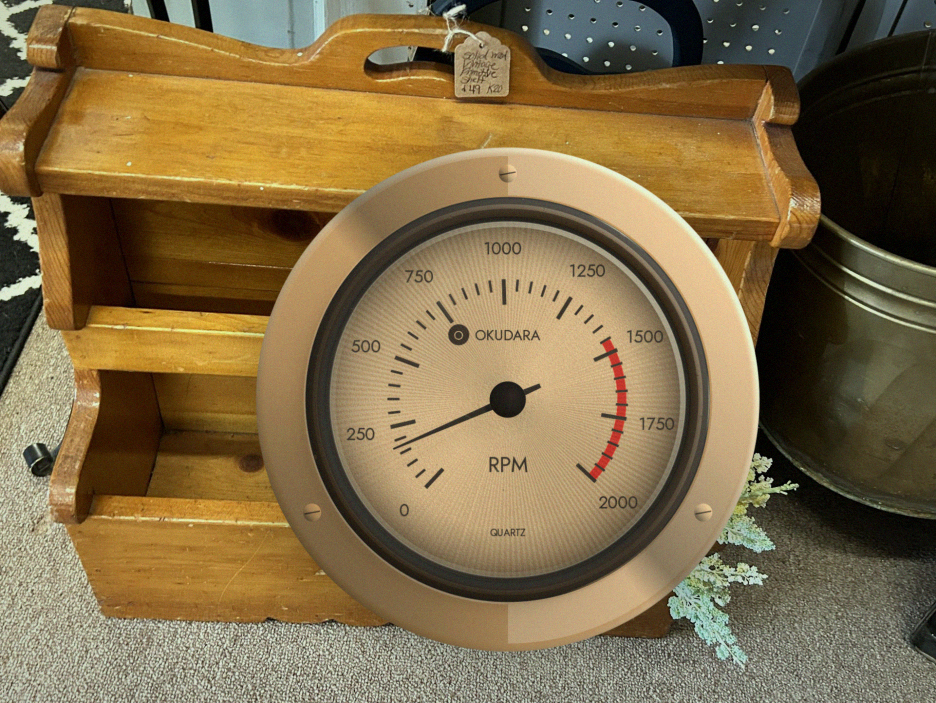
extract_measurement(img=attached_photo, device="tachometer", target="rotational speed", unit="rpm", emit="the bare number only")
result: 175
